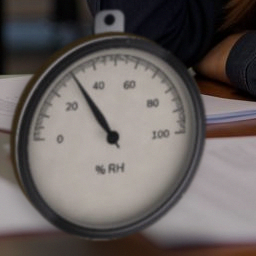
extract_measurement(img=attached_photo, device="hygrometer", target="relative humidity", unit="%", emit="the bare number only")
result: 30
